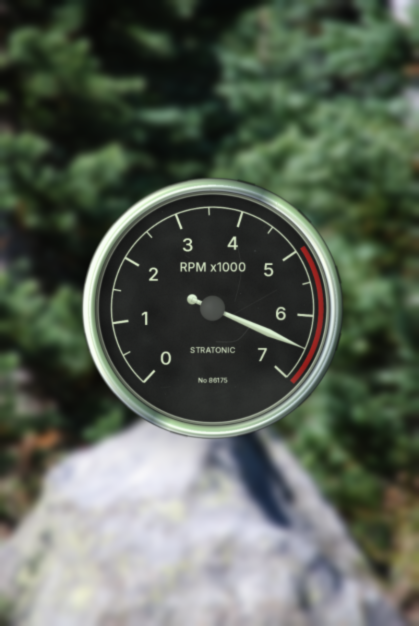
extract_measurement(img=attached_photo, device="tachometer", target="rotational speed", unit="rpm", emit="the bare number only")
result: 6500
